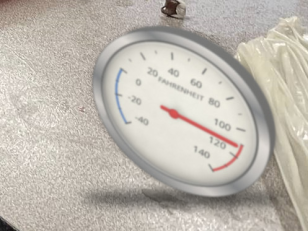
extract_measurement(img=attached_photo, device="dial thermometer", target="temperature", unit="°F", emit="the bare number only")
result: 110
